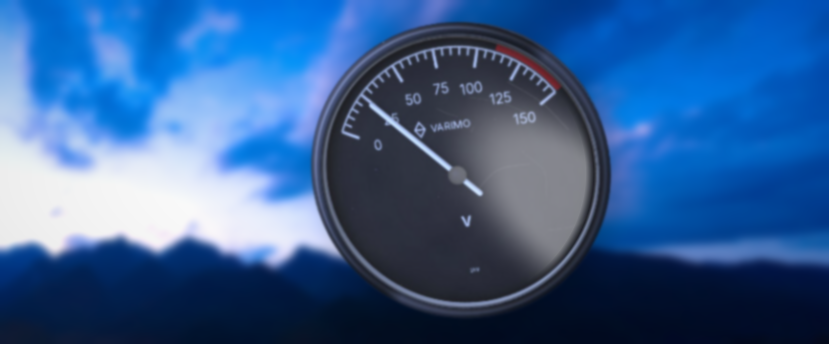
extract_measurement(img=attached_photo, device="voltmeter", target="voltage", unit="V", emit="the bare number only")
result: 25
